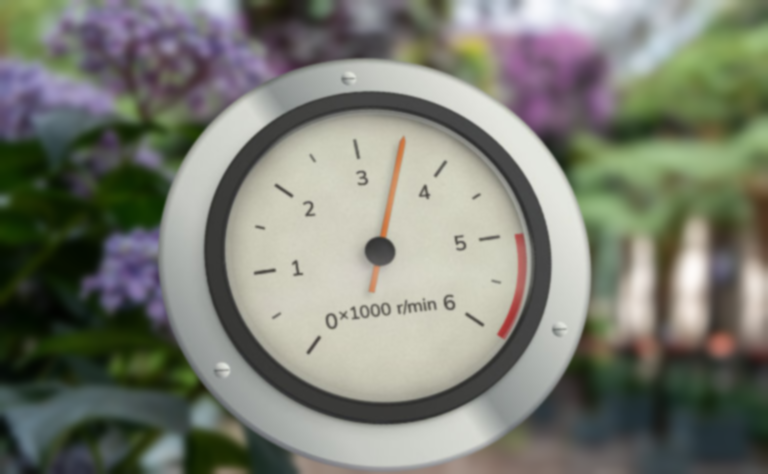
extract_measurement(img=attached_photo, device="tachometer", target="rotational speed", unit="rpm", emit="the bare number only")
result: 3500
